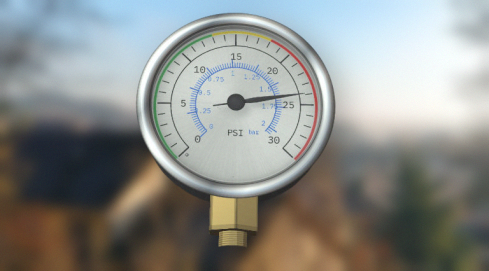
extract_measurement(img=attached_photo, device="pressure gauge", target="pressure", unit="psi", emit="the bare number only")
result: 24
